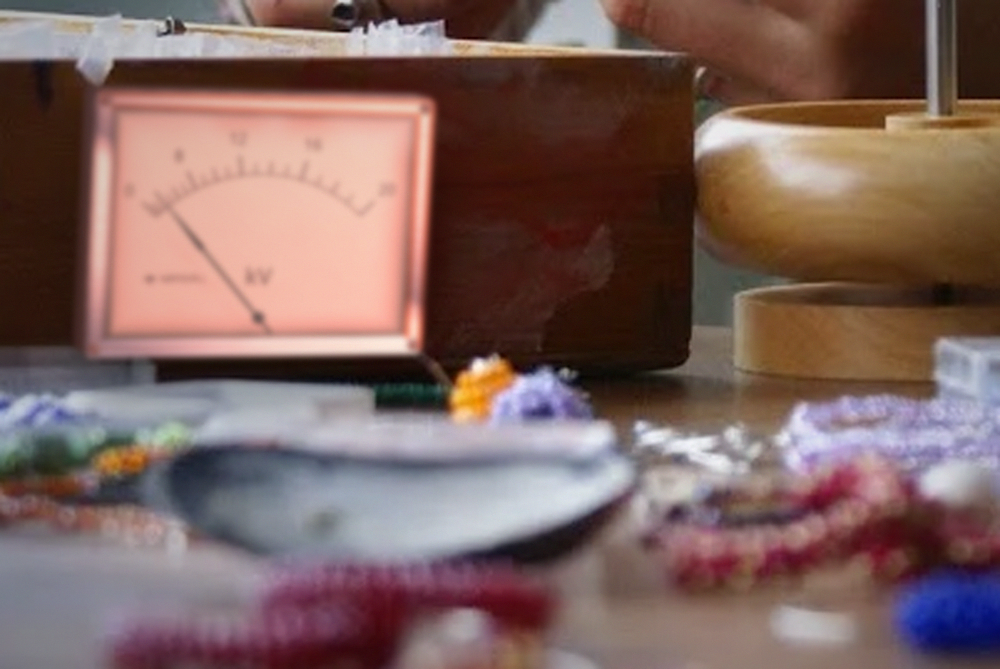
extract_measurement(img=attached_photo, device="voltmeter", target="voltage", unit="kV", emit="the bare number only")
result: 4
